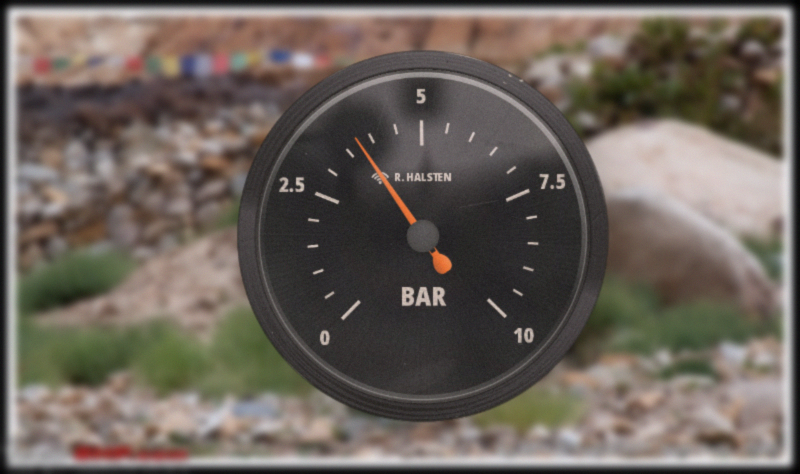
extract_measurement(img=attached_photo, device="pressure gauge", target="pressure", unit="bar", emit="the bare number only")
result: 3.75
